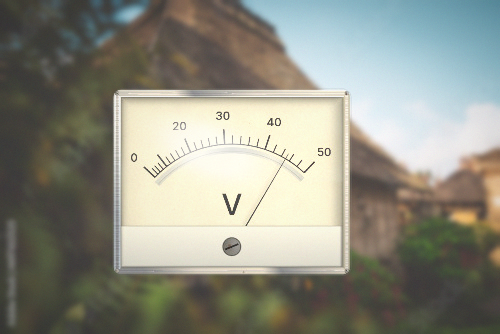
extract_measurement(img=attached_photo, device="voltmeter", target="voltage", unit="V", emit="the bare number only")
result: 45
